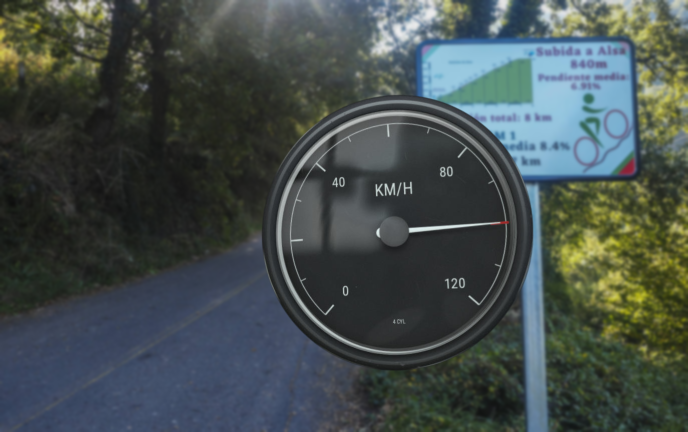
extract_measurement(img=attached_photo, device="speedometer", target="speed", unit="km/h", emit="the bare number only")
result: 100
